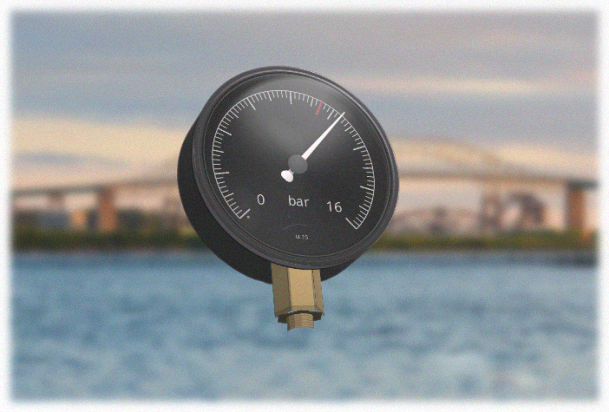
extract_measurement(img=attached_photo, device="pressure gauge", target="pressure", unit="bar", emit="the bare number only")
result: 10.4
